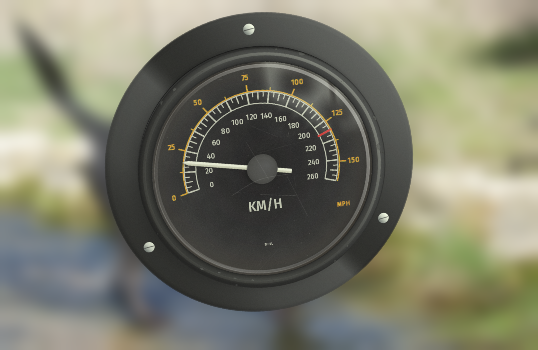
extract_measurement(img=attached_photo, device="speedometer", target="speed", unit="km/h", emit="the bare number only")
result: 30
